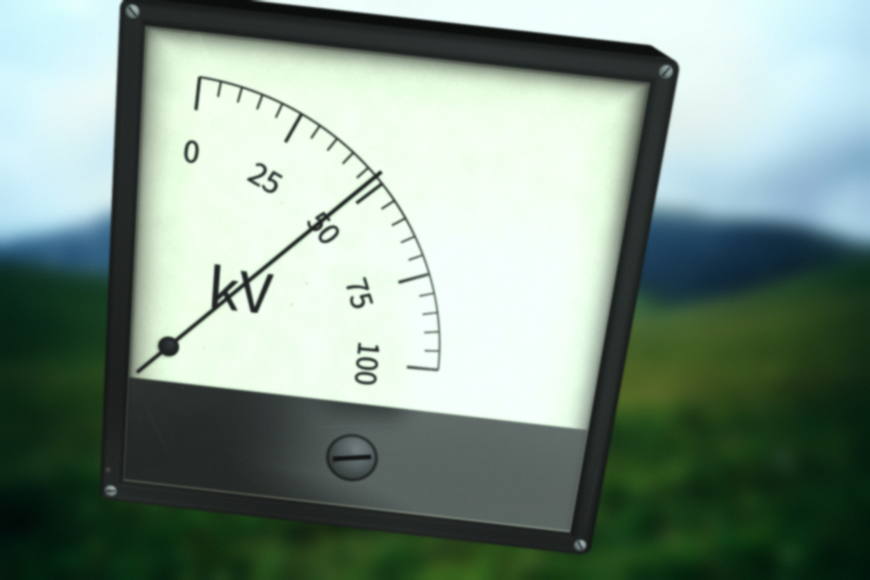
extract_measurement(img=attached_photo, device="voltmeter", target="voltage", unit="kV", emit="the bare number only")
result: 47.5
